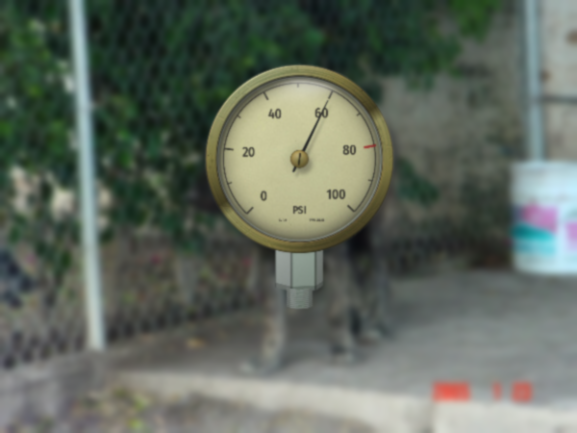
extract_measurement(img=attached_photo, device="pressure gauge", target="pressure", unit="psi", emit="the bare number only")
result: 60
